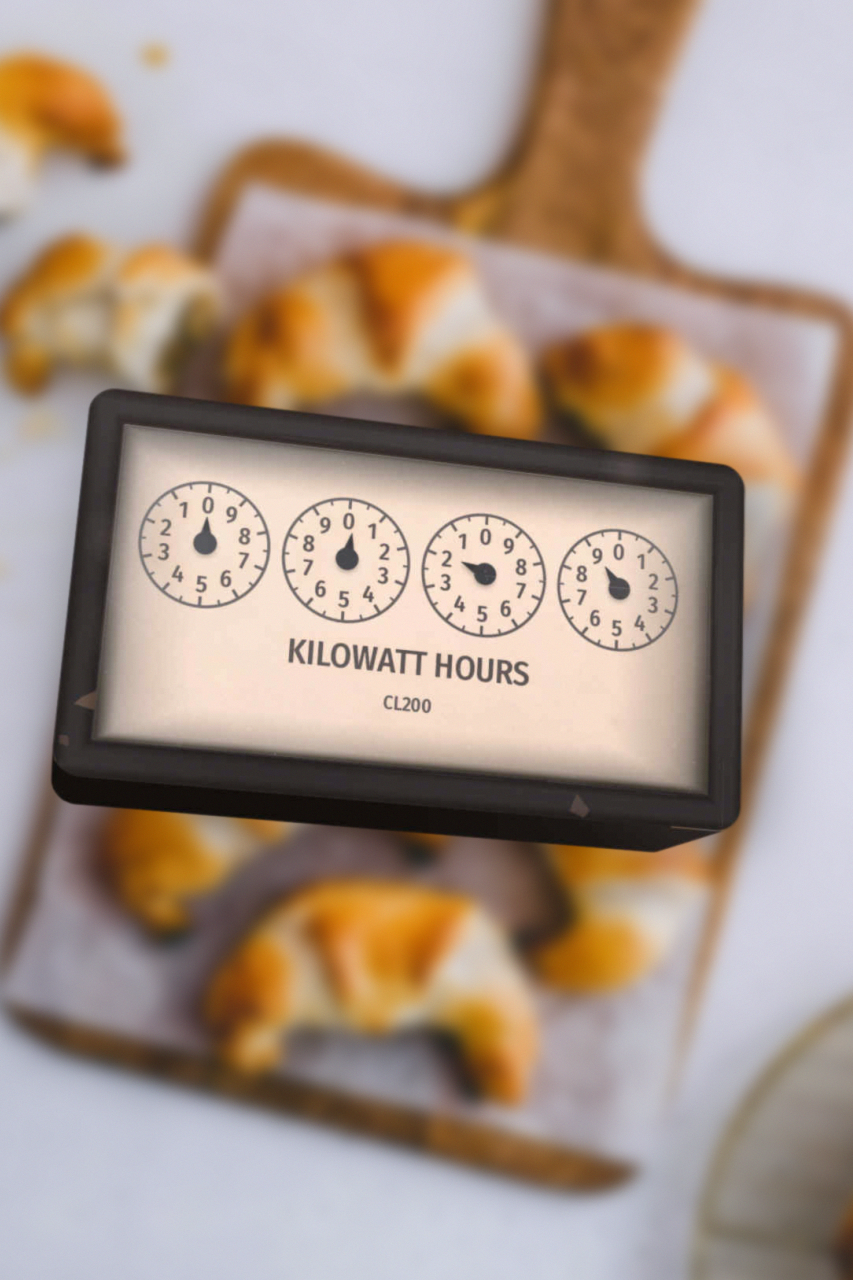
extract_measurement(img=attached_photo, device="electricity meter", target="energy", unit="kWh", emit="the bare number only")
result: 19
